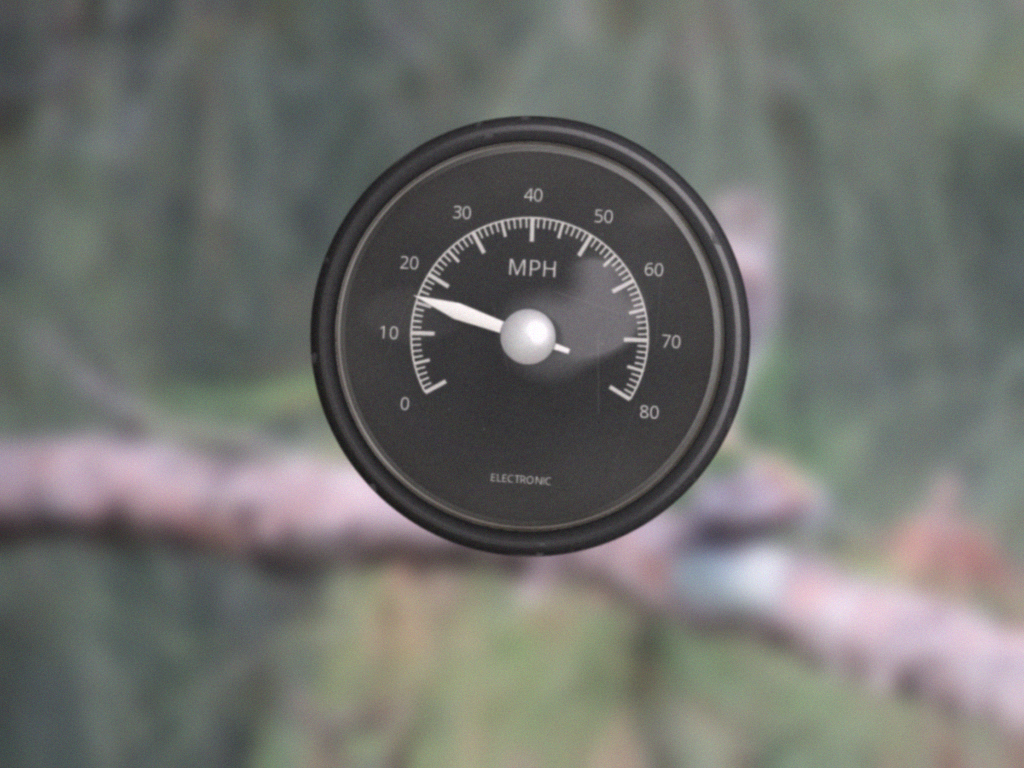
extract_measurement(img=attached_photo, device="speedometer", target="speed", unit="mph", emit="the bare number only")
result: 16
